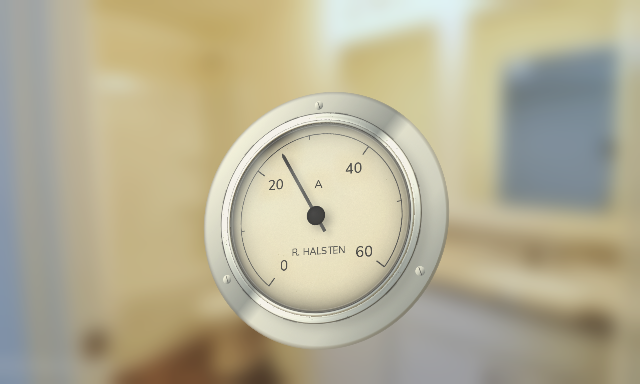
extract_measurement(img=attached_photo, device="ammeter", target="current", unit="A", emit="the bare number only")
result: 25
